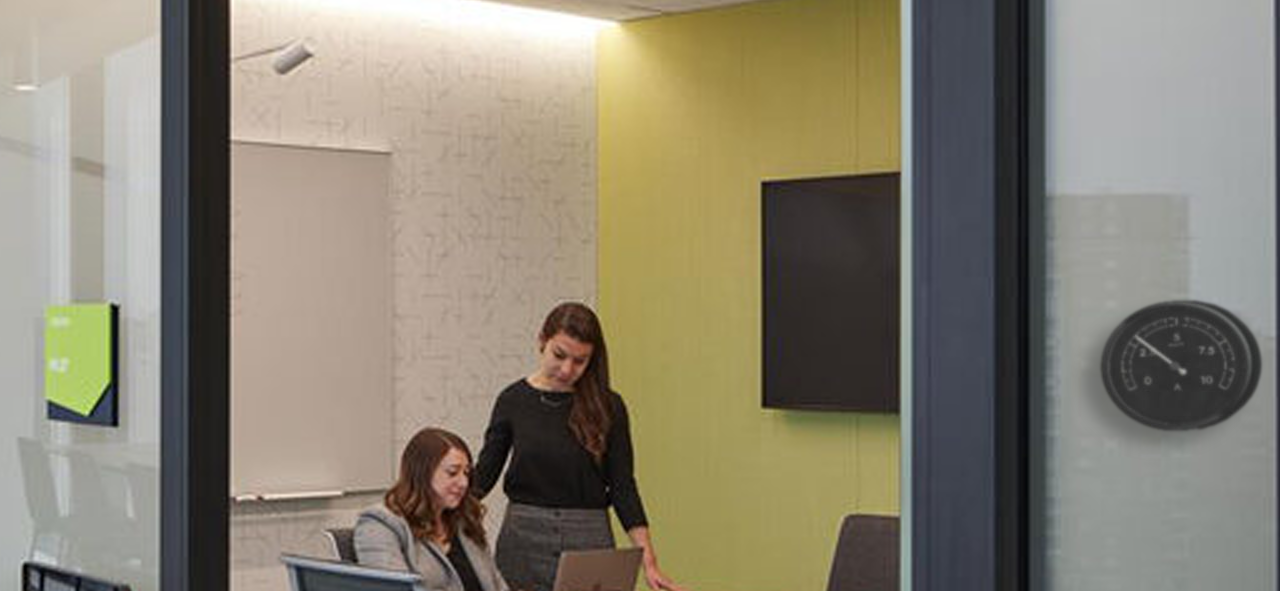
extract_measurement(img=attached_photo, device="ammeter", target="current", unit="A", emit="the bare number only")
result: 3
